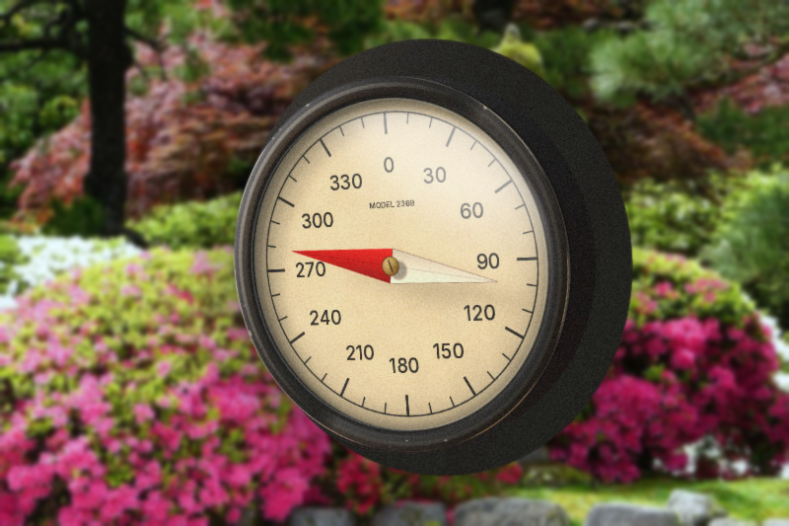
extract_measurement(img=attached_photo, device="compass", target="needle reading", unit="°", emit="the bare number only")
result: 280
